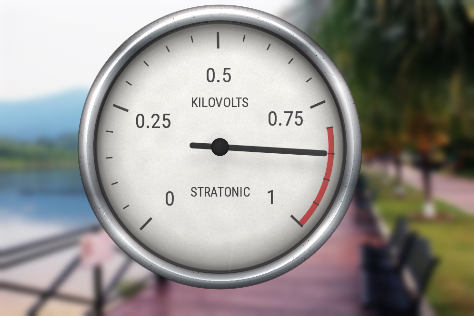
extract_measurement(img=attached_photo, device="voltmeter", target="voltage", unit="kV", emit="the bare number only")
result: 0.85
